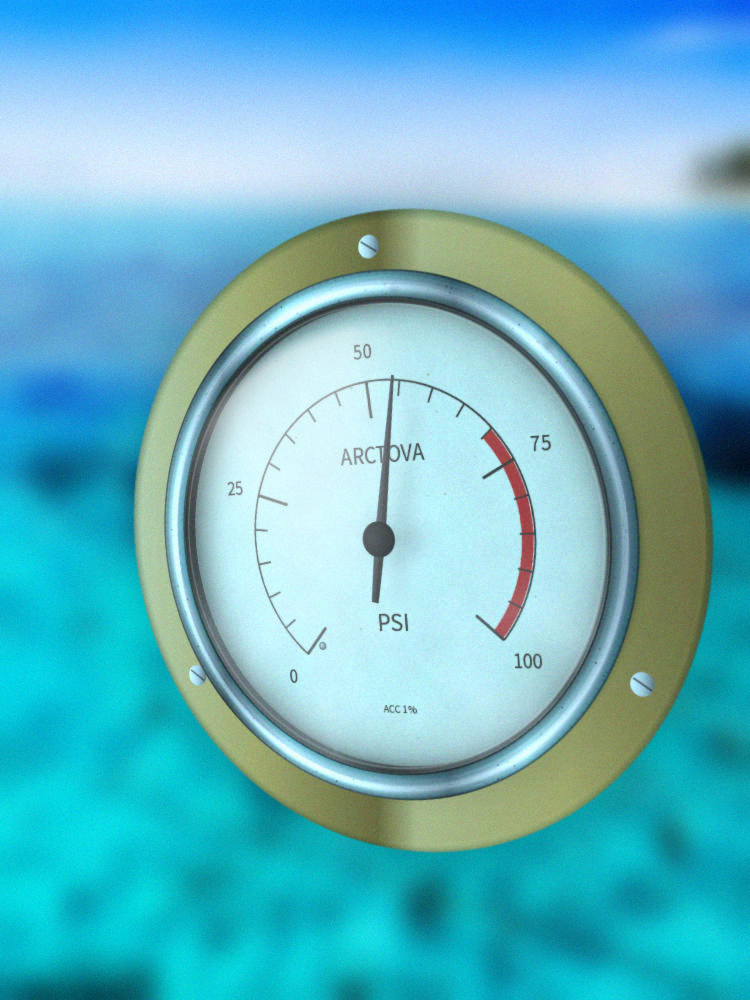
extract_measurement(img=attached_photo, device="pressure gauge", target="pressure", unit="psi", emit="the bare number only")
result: 55
